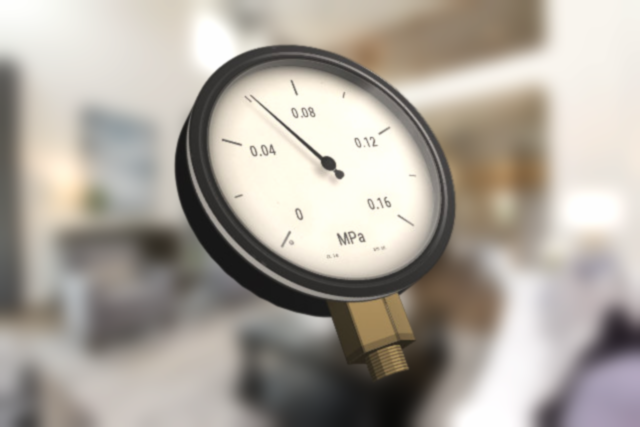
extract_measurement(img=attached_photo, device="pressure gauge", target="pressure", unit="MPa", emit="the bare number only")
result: 0.06
